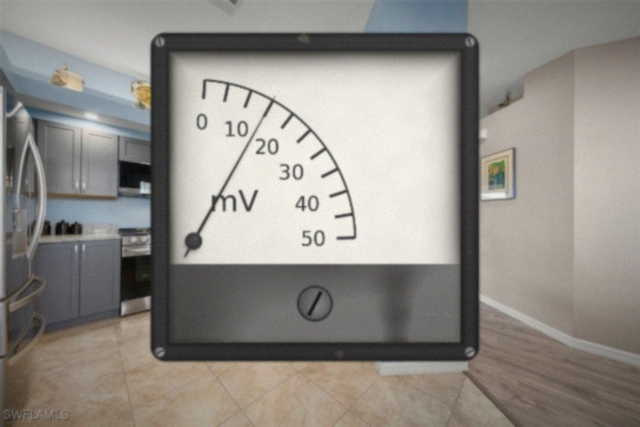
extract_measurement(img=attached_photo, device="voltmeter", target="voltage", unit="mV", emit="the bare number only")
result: 15
